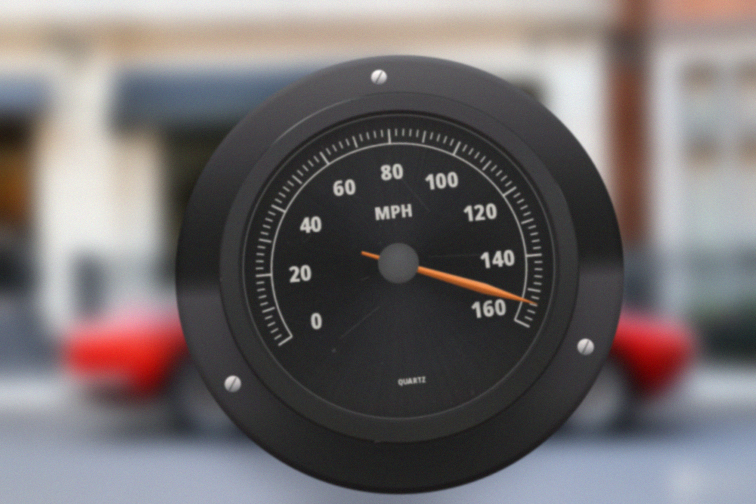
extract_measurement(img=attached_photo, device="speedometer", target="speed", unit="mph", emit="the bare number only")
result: 154
